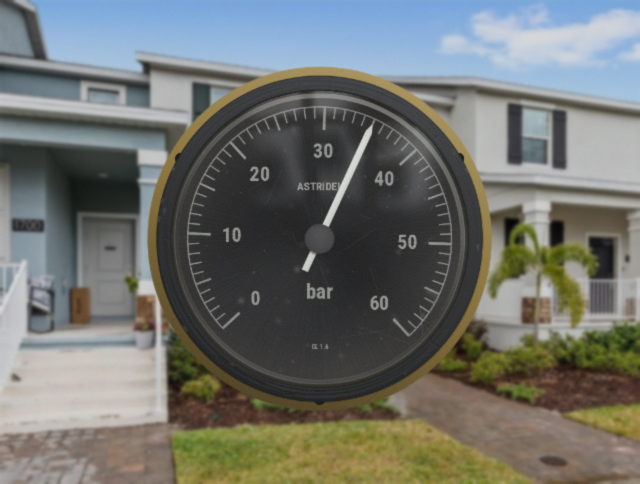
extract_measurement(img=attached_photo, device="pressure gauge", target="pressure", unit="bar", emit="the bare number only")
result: 35
